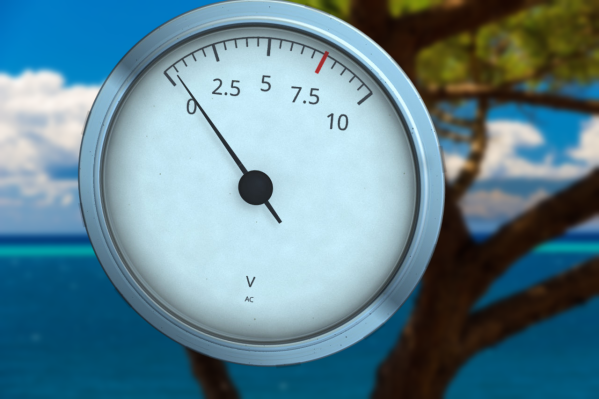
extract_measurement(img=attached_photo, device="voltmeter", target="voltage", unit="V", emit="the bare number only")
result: 0.5
